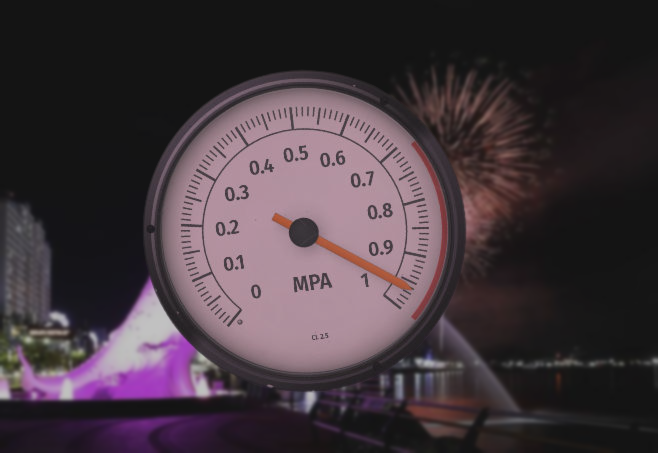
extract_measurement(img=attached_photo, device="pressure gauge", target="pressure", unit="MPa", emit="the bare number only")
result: 0.96
